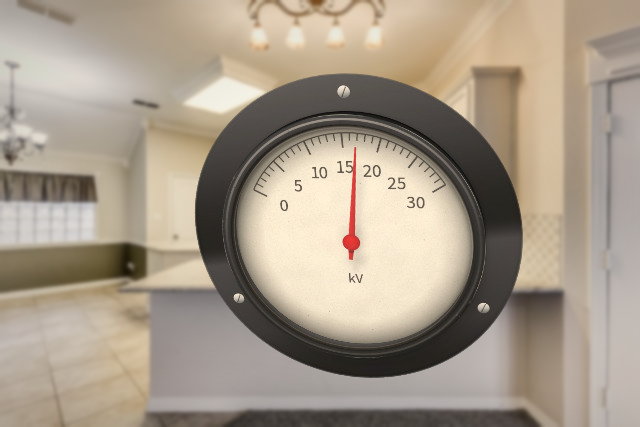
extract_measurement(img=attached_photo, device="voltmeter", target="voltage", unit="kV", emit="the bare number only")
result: 17
